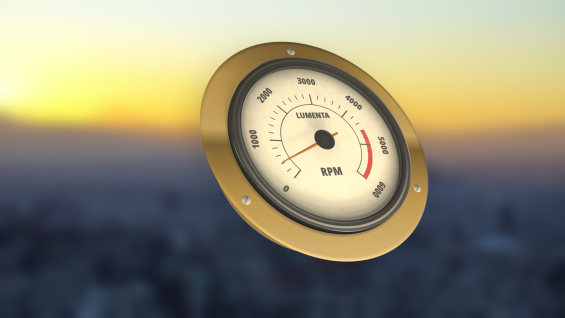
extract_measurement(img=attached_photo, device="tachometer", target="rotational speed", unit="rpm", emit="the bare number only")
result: 400
